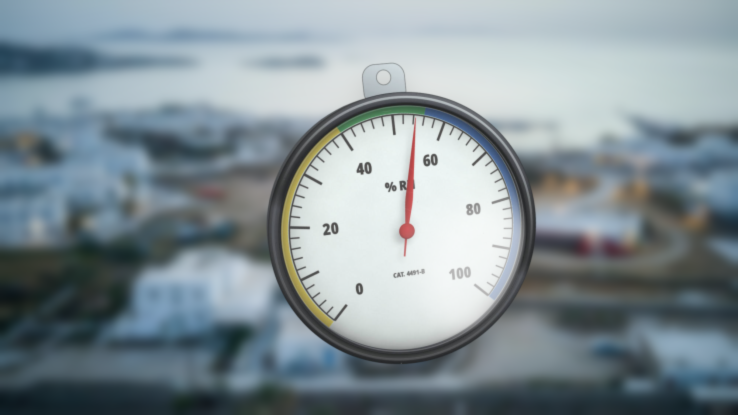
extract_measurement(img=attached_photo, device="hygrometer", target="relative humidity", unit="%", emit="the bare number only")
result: 54
